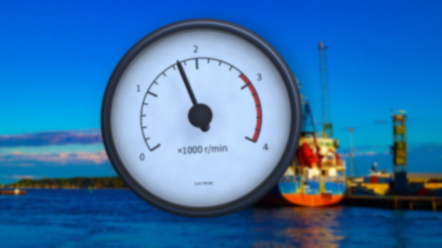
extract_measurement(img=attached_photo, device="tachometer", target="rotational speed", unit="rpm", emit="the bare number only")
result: 1700
